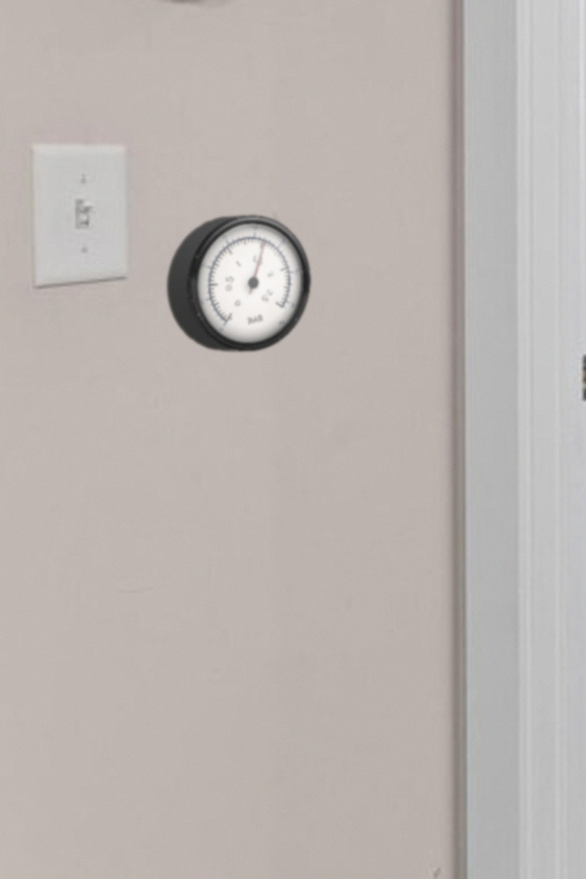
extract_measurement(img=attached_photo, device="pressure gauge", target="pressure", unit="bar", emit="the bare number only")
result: 1.5
